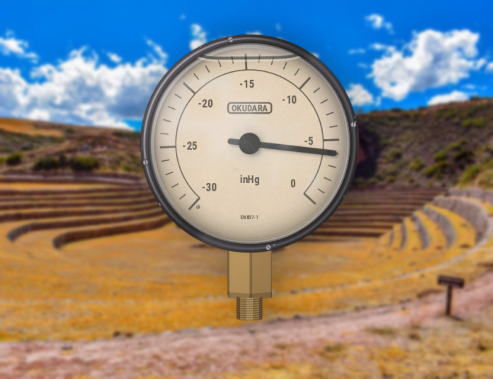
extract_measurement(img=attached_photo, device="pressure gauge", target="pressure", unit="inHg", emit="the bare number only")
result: -4
